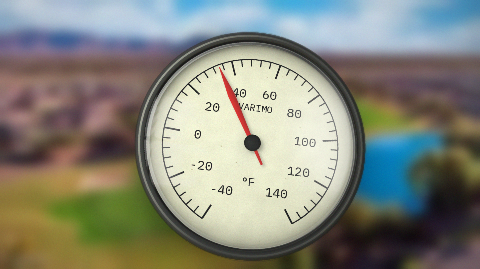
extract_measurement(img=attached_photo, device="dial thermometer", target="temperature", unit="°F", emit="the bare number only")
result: 34
